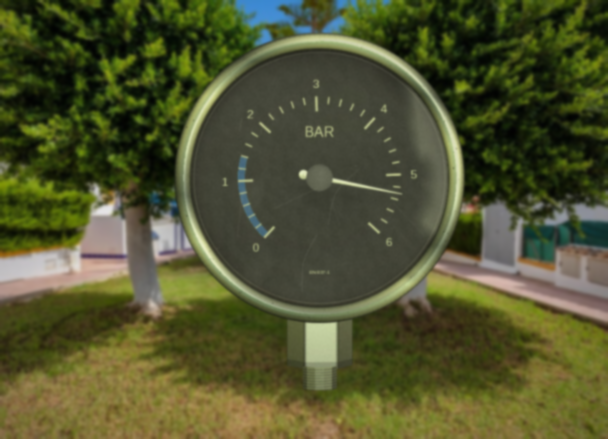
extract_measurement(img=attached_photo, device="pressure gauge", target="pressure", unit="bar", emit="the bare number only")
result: 5.3
